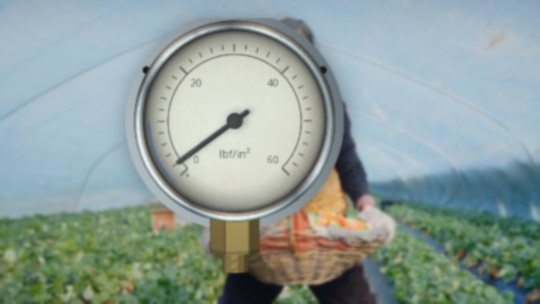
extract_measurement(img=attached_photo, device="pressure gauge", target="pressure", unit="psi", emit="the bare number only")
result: 2
